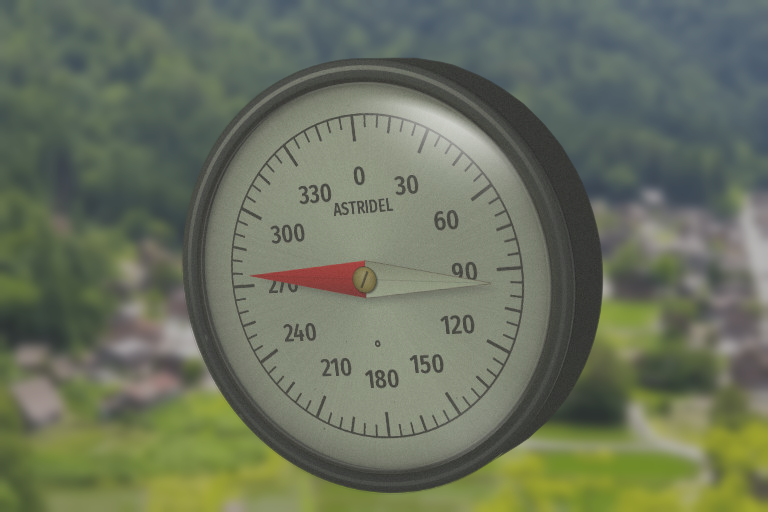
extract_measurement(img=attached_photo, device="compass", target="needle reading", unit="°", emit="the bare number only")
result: 275
